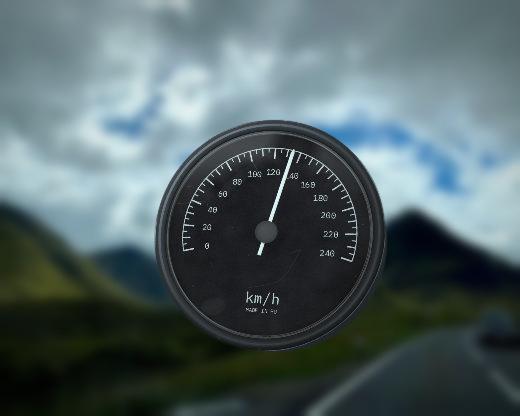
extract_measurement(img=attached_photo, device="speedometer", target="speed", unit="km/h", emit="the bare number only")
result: 135
